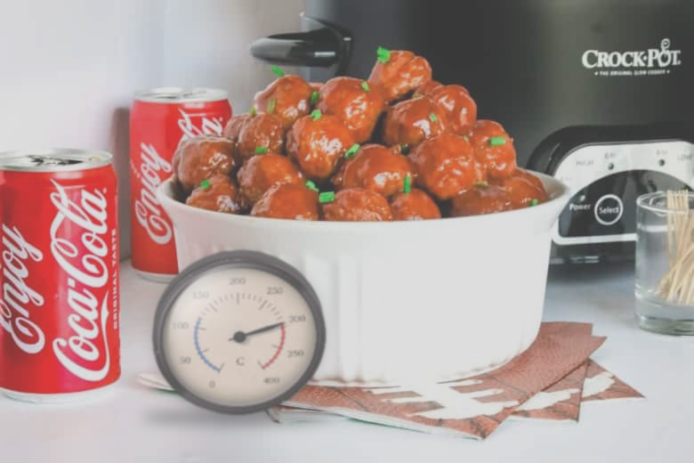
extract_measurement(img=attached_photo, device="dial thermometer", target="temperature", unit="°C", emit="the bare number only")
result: 300
